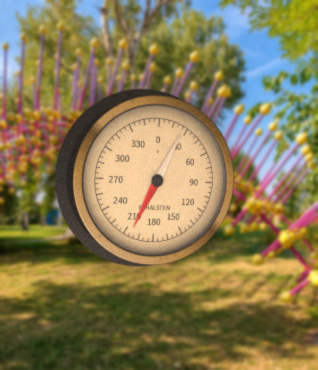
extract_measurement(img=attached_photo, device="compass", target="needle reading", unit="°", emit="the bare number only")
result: 205
